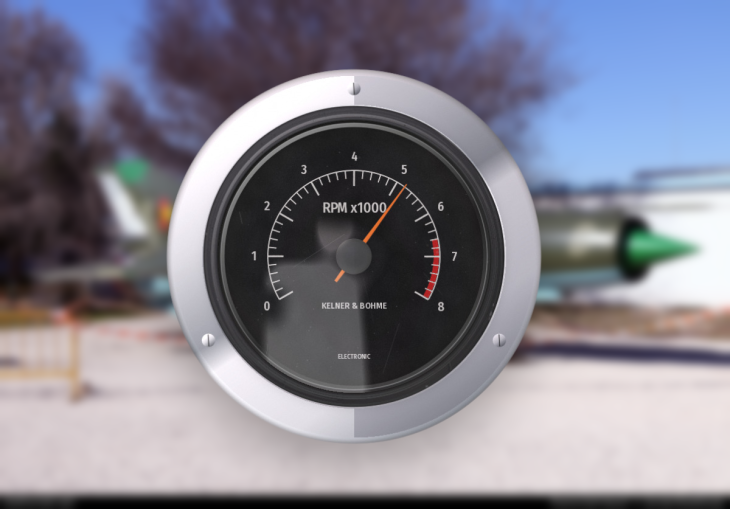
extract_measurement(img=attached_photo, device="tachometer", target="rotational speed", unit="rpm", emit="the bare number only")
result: 5200
